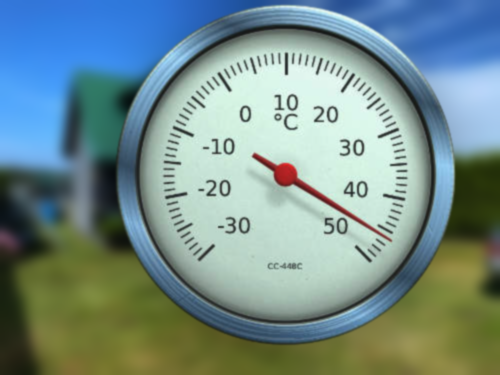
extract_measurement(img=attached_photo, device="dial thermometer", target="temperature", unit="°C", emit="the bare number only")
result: 46
